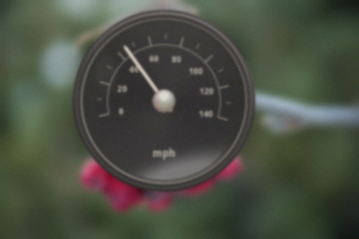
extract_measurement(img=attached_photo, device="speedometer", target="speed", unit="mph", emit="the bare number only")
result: 45
